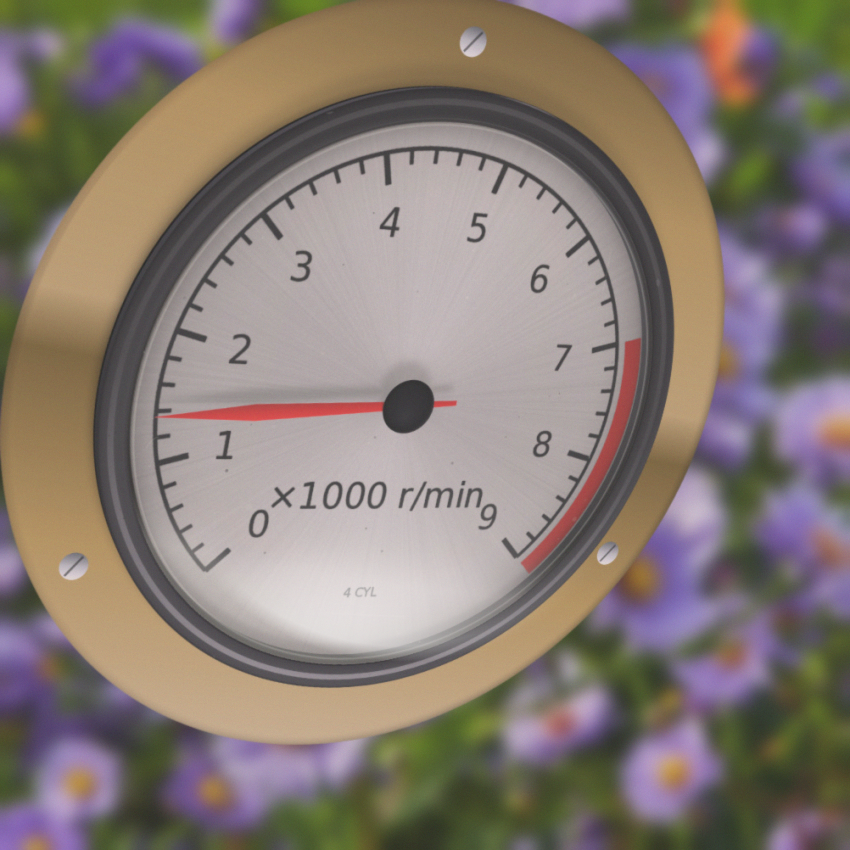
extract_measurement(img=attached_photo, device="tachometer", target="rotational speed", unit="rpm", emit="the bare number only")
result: 1400
